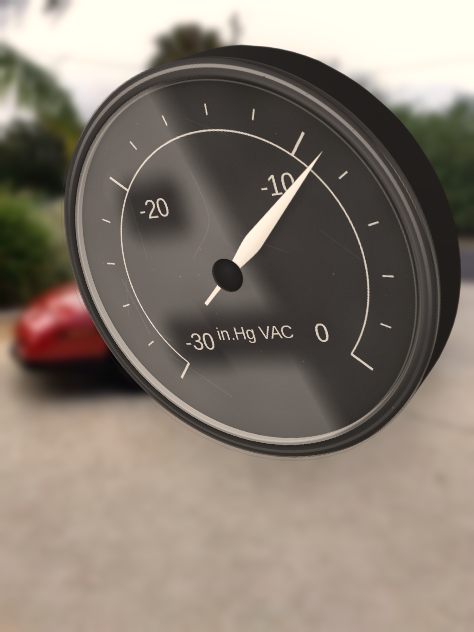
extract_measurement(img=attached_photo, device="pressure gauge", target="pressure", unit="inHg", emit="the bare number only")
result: -9
